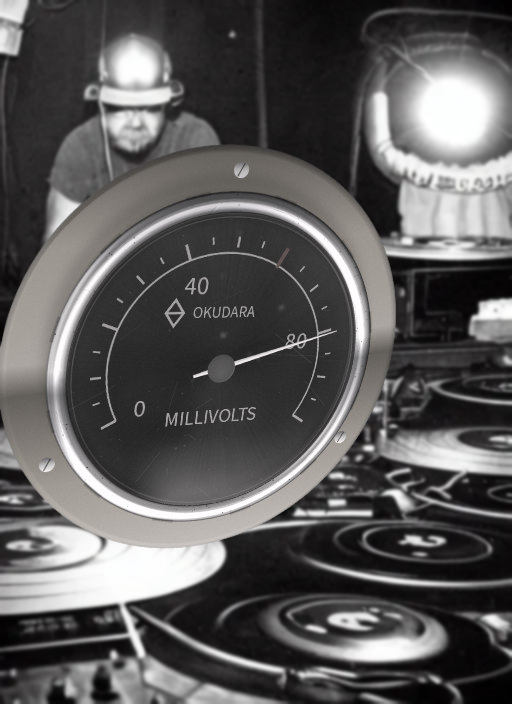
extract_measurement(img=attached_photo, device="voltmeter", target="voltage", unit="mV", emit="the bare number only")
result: 80
